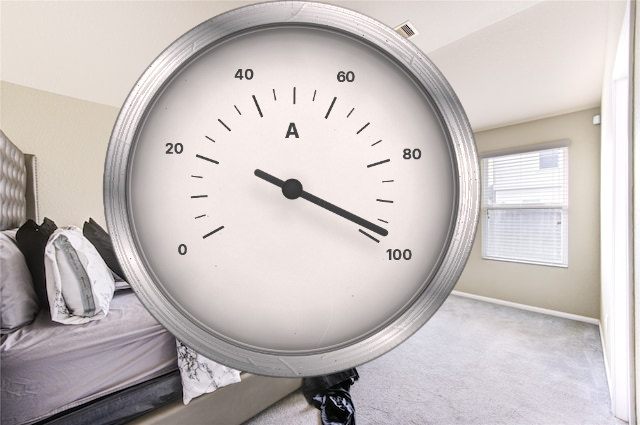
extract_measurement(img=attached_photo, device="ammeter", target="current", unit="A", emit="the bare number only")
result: 97.5
